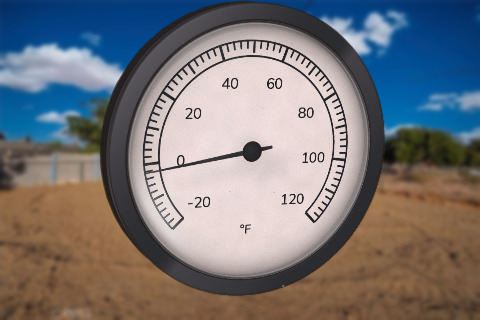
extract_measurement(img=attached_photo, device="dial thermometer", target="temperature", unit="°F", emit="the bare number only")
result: -2
